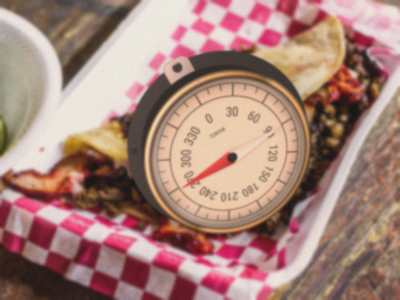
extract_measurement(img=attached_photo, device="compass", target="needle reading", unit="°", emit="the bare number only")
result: 270
